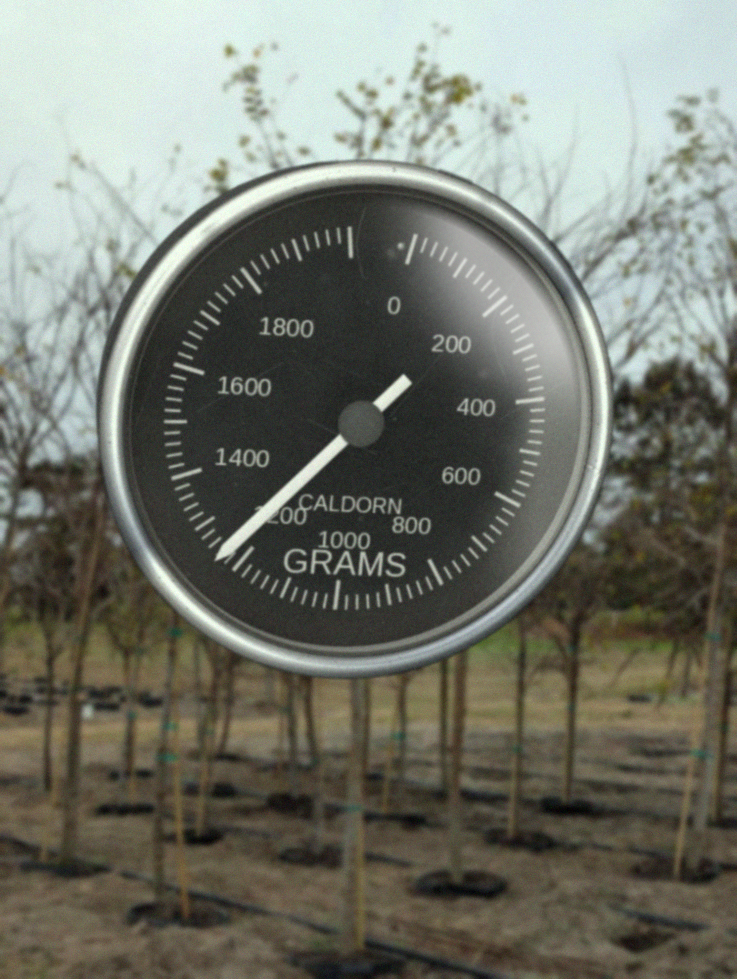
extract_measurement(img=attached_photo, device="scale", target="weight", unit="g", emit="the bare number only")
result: 1240
